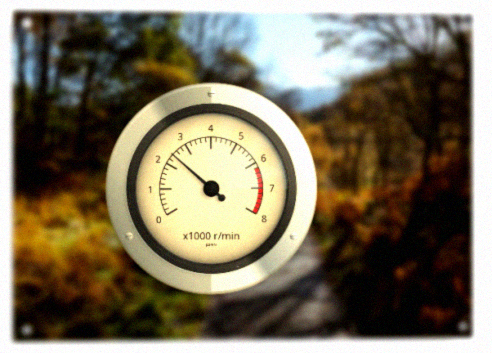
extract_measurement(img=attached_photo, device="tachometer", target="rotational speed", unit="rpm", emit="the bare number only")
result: 2400
